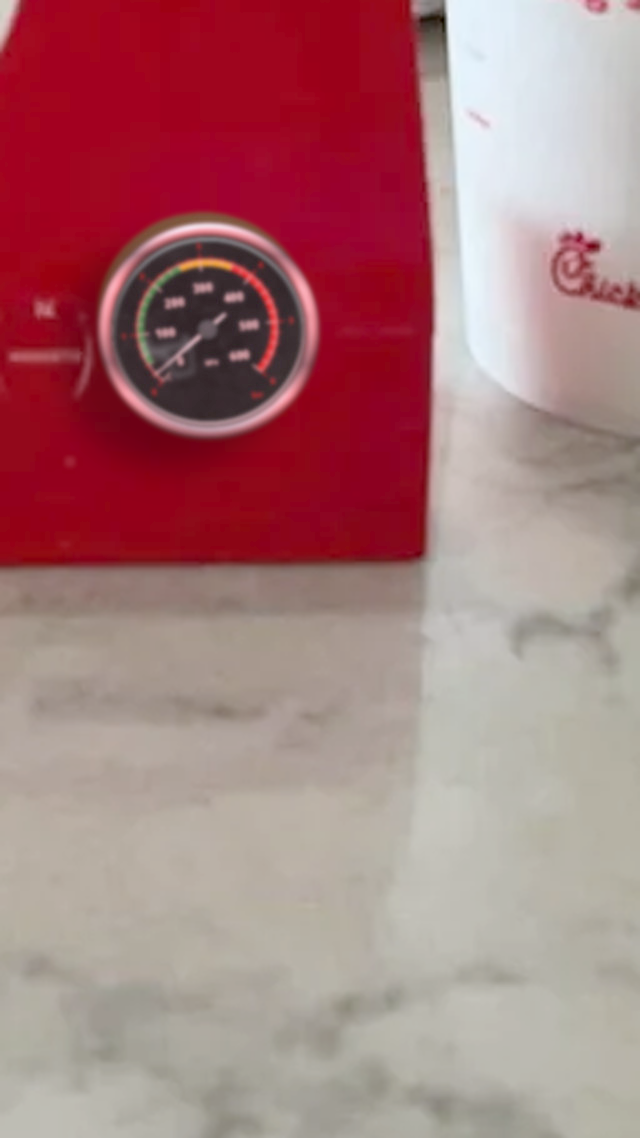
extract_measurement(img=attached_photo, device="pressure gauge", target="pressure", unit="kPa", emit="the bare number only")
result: 20
